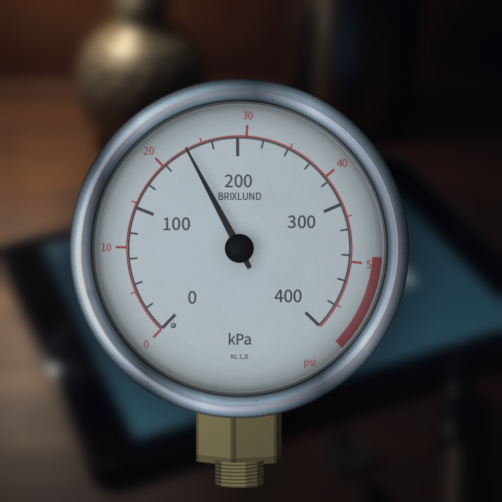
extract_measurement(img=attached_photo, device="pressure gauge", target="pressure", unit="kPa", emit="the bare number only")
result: 160
